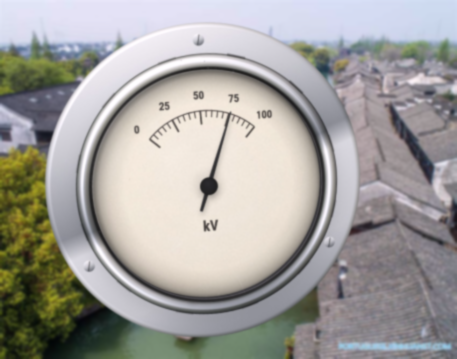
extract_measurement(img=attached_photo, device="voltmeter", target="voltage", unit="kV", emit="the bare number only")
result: 75
